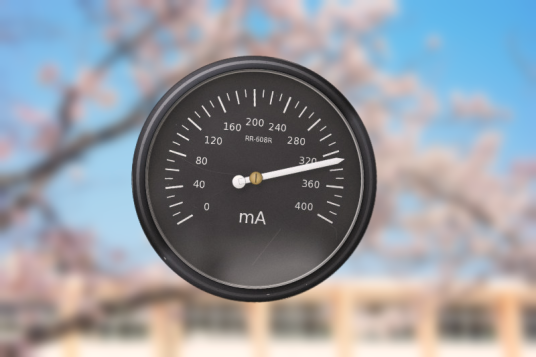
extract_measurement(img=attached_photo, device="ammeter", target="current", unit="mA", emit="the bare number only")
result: 330
